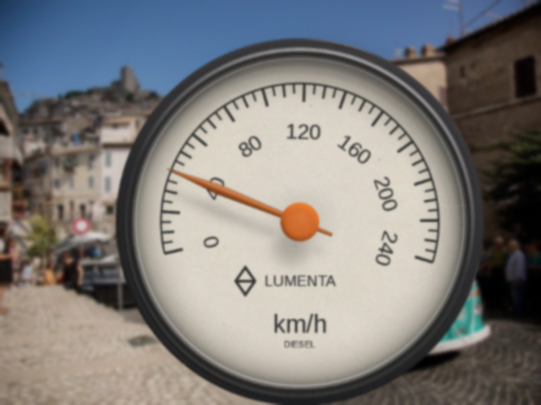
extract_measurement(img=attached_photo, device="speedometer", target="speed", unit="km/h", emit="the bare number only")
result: 40
